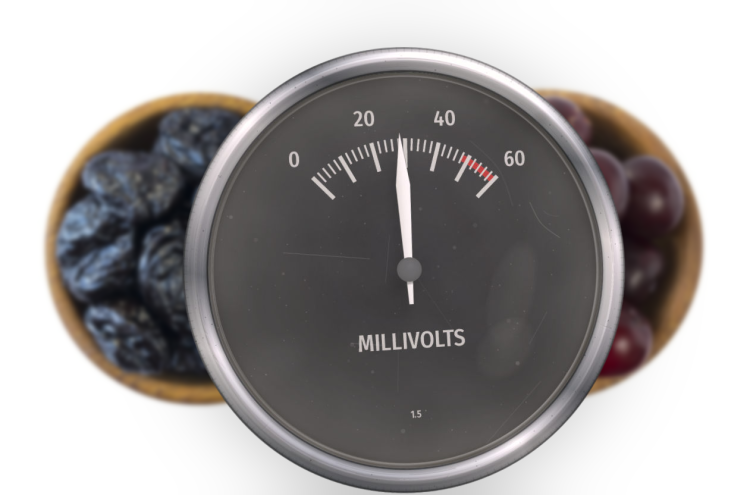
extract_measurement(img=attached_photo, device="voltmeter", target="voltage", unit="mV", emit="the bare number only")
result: 28
